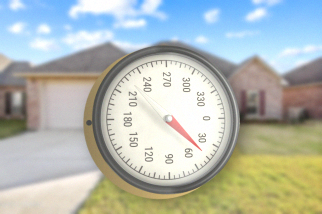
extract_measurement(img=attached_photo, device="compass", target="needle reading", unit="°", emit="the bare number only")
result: 45
